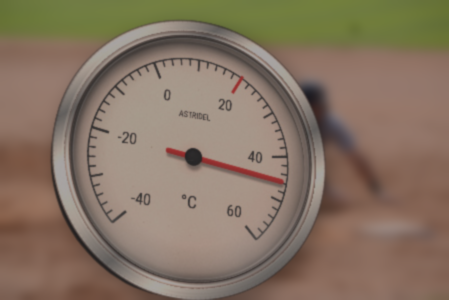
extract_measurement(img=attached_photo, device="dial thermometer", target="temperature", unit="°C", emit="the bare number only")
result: 46
